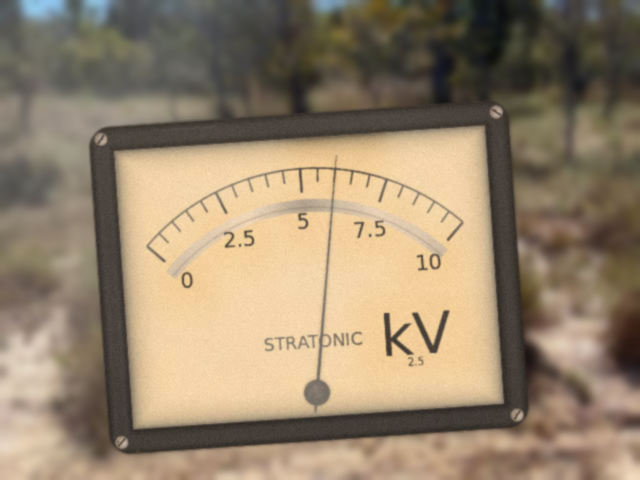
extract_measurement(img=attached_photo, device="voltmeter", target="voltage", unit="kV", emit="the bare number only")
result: 6
